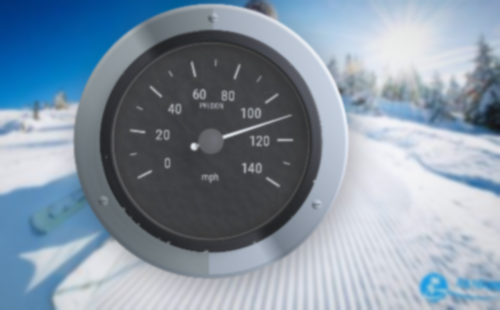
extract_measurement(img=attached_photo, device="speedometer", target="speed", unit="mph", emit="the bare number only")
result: 110
